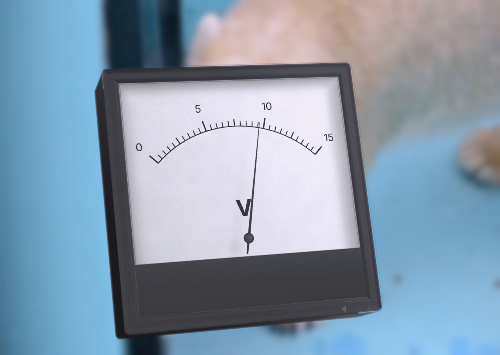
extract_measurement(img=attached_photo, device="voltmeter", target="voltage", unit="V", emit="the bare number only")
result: 9.5
